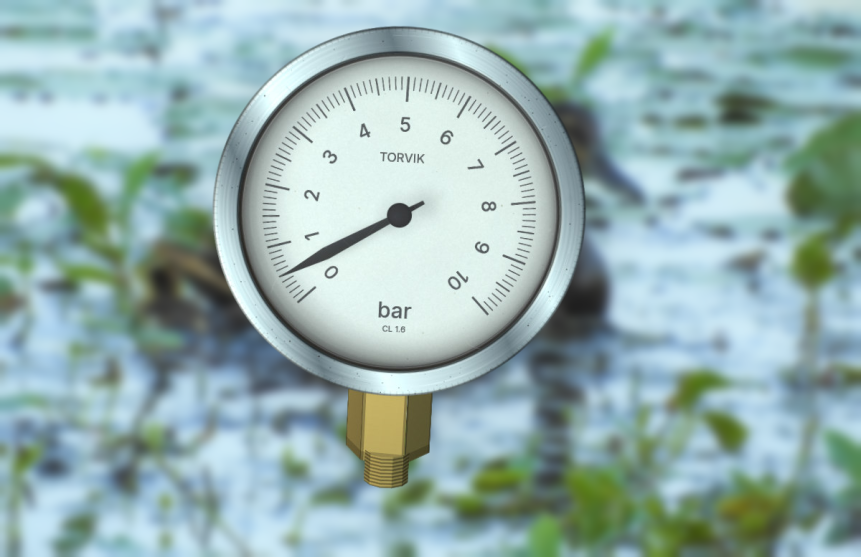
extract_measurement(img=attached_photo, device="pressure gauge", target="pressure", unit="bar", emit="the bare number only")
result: 0.5
